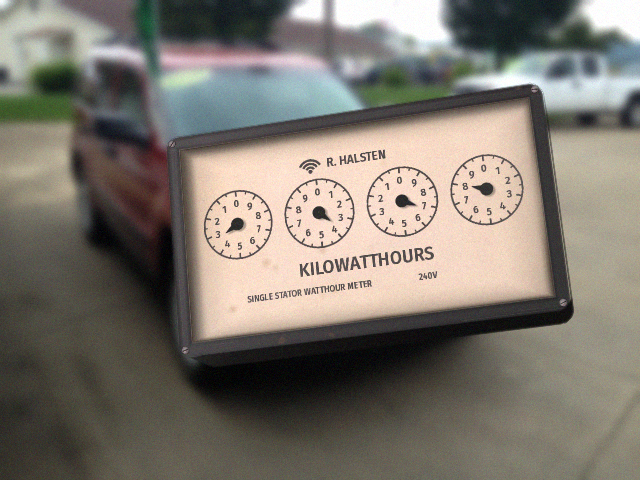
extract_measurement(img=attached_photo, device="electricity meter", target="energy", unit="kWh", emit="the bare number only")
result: 3368
